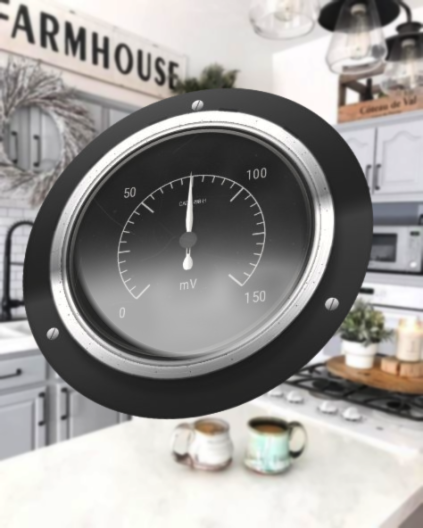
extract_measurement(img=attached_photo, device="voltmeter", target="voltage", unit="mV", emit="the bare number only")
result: 75
